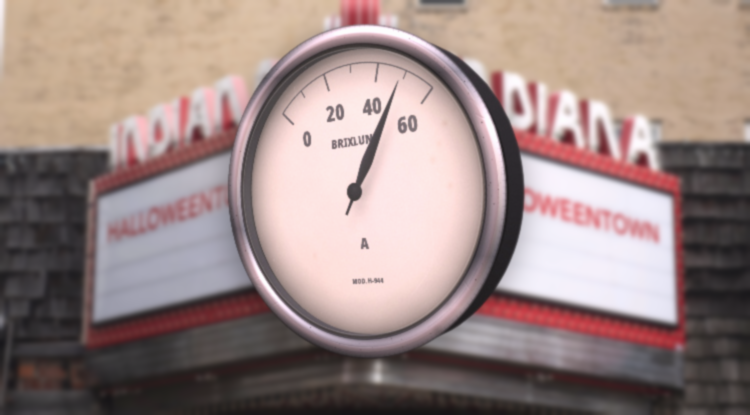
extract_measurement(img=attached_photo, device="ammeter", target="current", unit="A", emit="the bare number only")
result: 50
